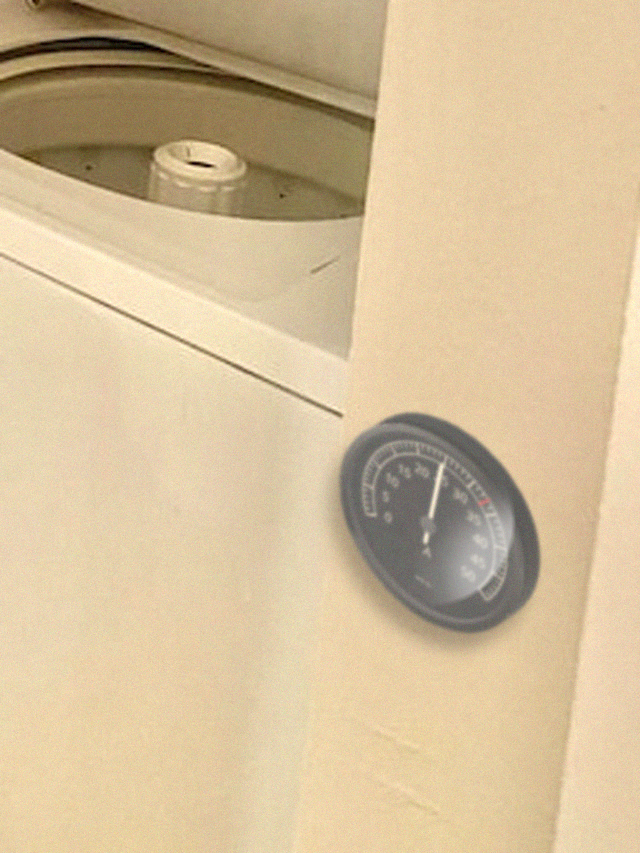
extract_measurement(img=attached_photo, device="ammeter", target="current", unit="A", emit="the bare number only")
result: 25
